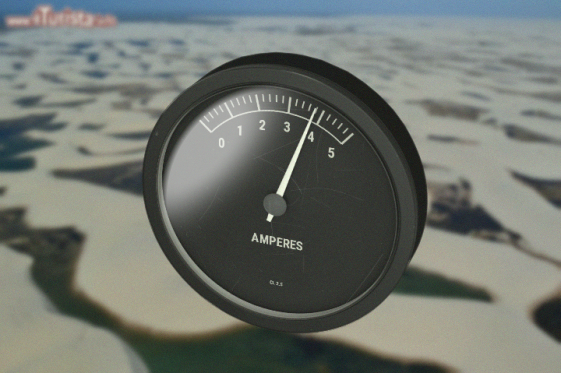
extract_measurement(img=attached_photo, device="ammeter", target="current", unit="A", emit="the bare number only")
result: 3.8
